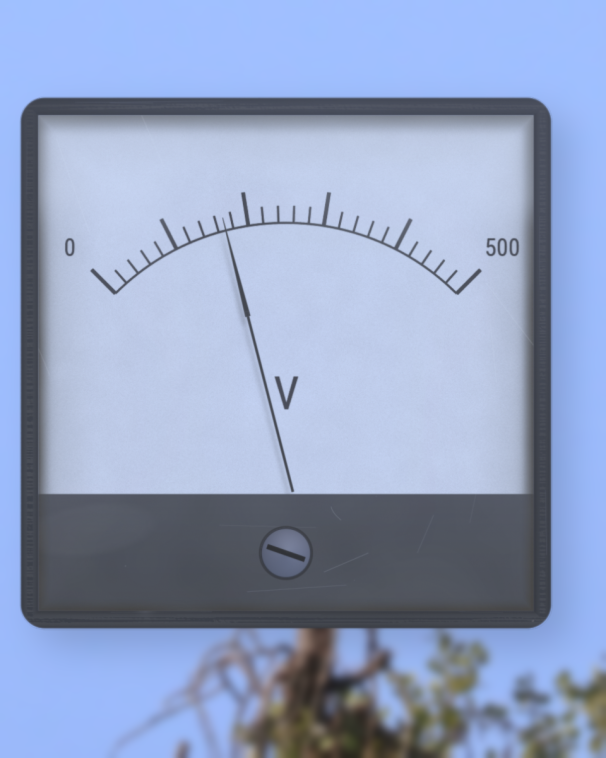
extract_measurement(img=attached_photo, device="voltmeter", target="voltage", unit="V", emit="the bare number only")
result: 170
